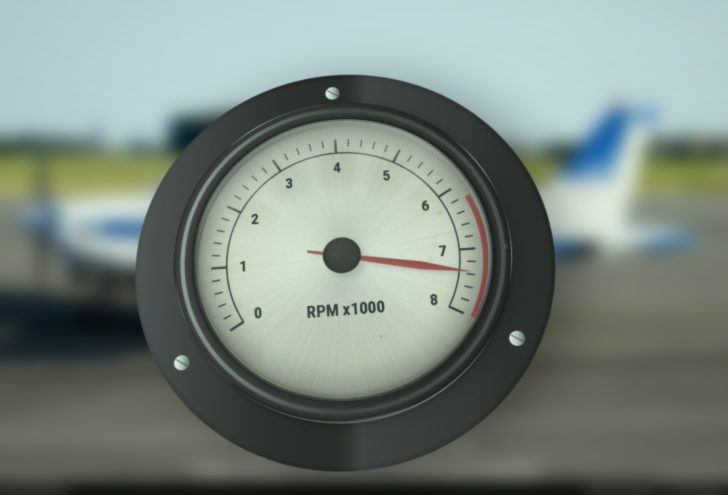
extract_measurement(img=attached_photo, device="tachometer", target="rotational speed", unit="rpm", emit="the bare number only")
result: 7400
